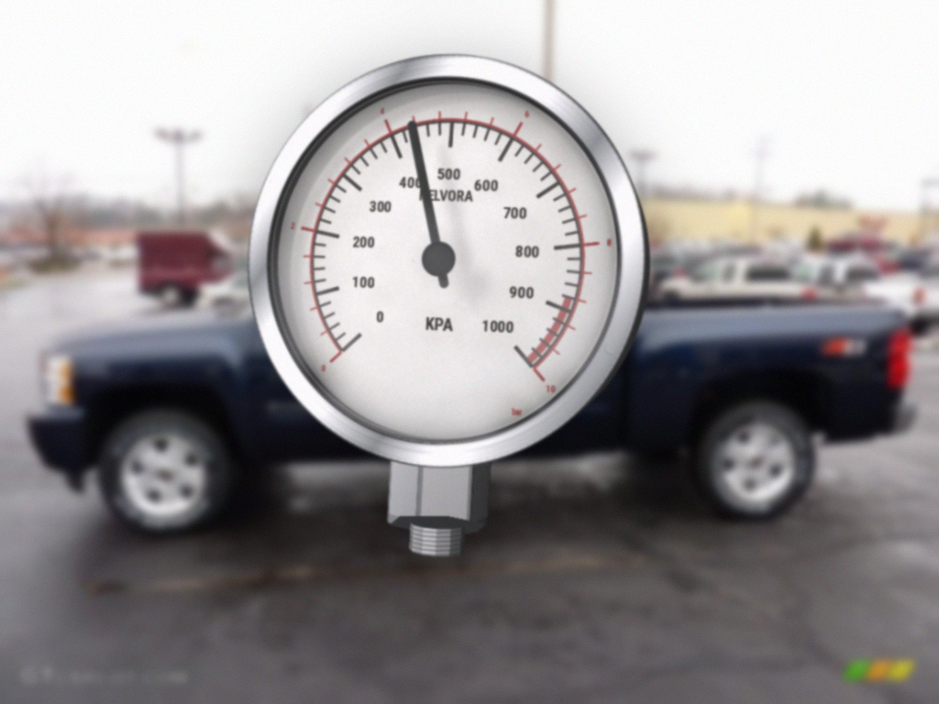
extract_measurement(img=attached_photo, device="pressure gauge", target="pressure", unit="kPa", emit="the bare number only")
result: 440
